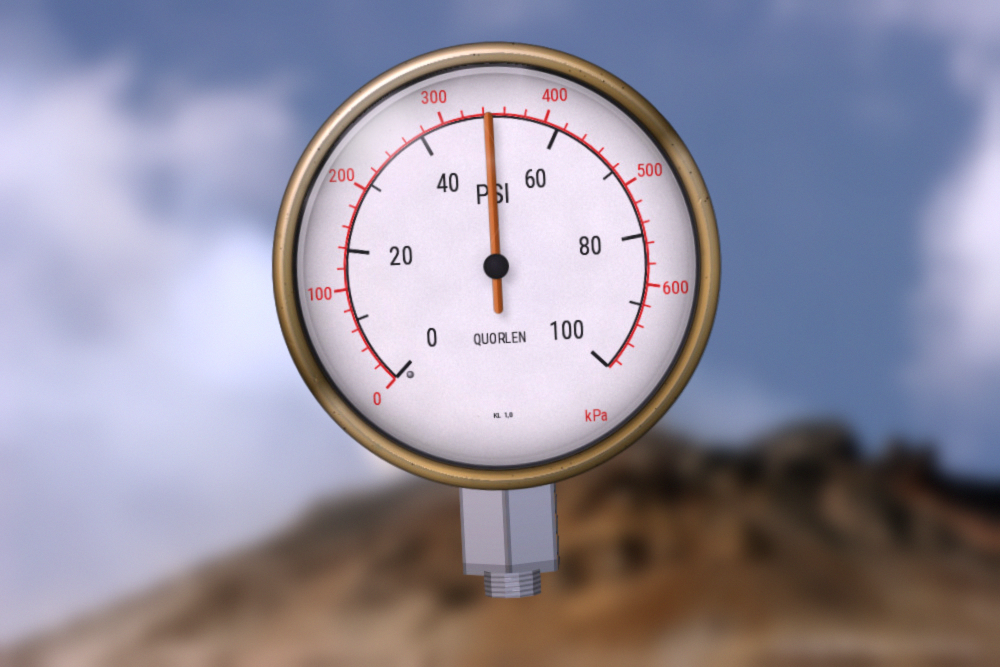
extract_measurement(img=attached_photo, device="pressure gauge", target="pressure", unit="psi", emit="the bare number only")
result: 50
